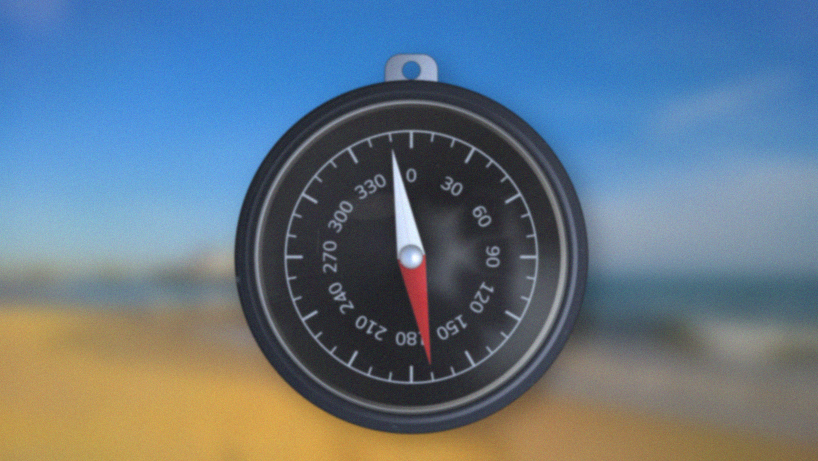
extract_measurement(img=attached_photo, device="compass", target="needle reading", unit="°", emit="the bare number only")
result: 170
